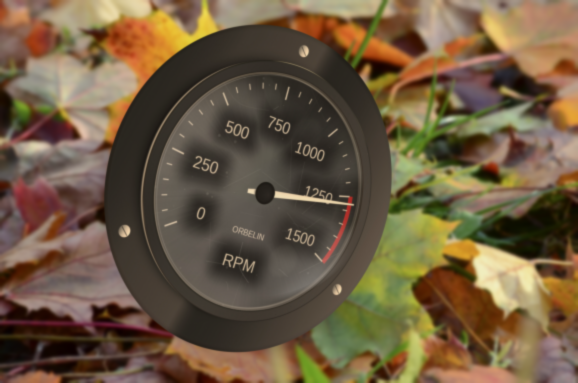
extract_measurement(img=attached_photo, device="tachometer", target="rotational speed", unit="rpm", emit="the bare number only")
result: 1275
